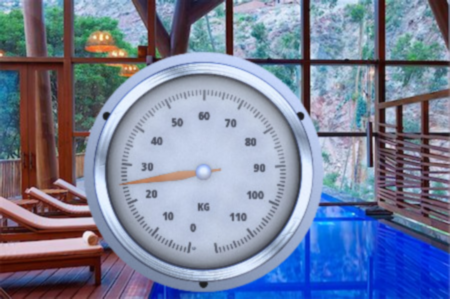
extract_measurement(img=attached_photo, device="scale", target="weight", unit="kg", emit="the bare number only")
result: 25
